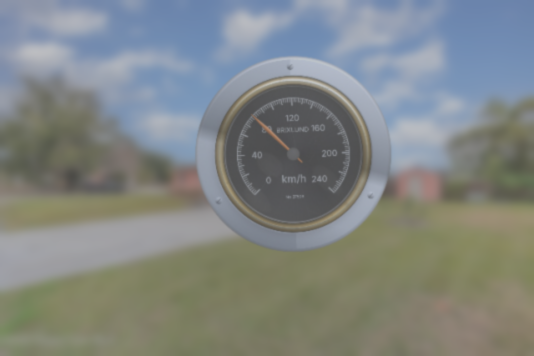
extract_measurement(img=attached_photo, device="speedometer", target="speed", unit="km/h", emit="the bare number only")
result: 80
